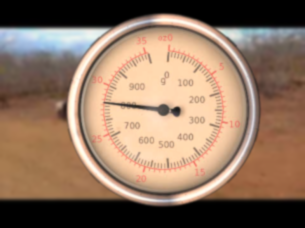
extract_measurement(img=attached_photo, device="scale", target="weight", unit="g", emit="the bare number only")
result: 800
